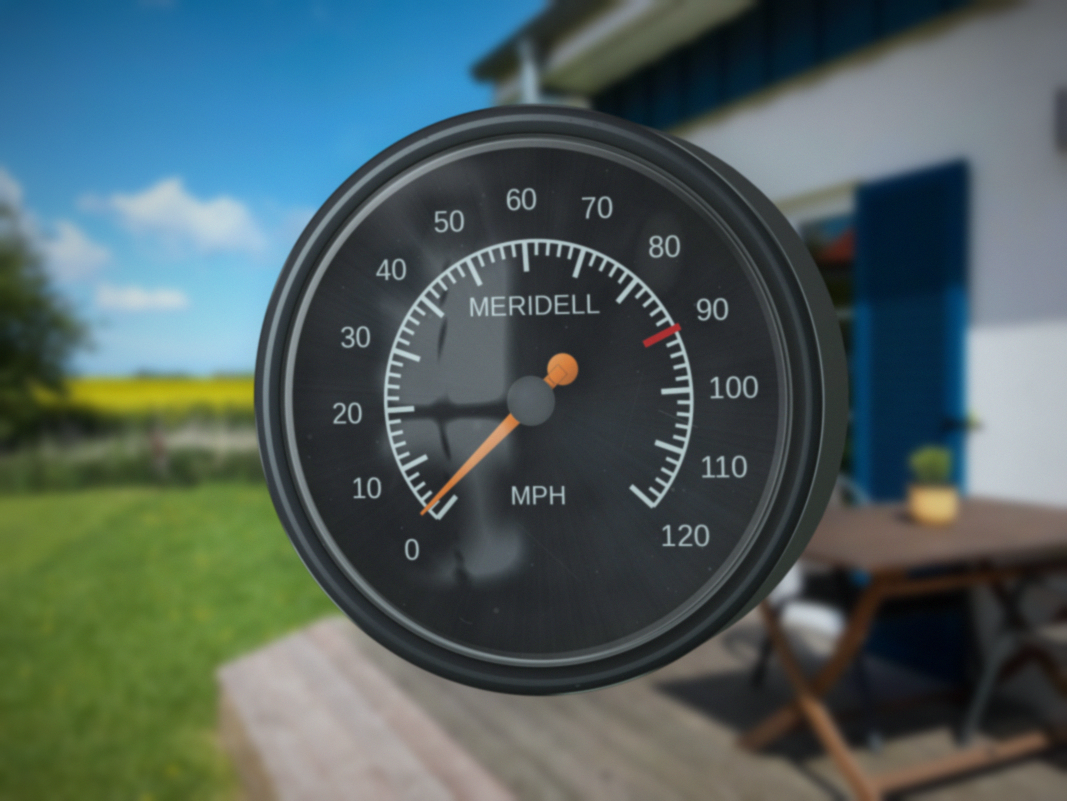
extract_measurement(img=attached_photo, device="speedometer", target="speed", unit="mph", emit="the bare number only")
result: 2
